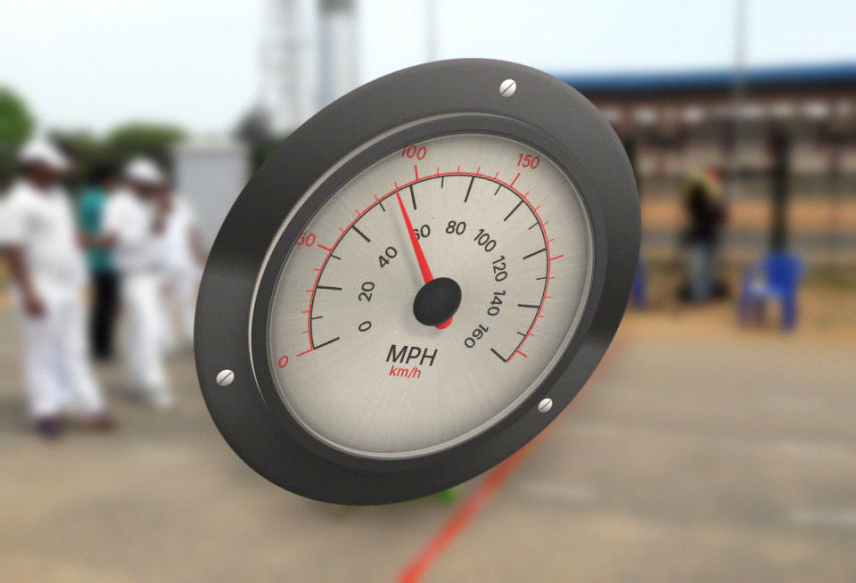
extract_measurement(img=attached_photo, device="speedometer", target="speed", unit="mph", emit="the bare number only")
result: 55
